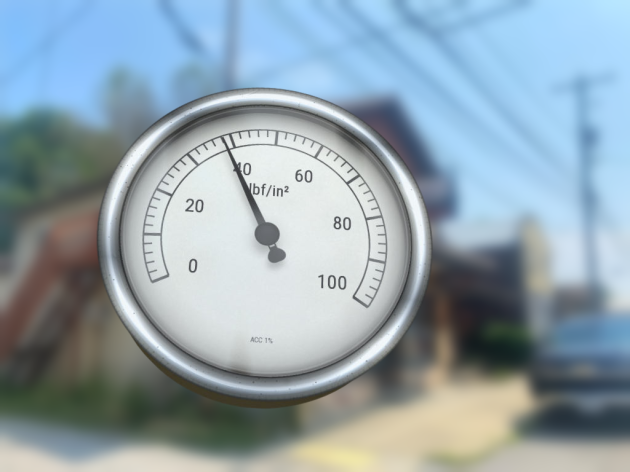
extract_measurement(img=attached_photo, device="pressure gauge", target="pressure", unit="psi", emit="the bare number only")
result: 38
